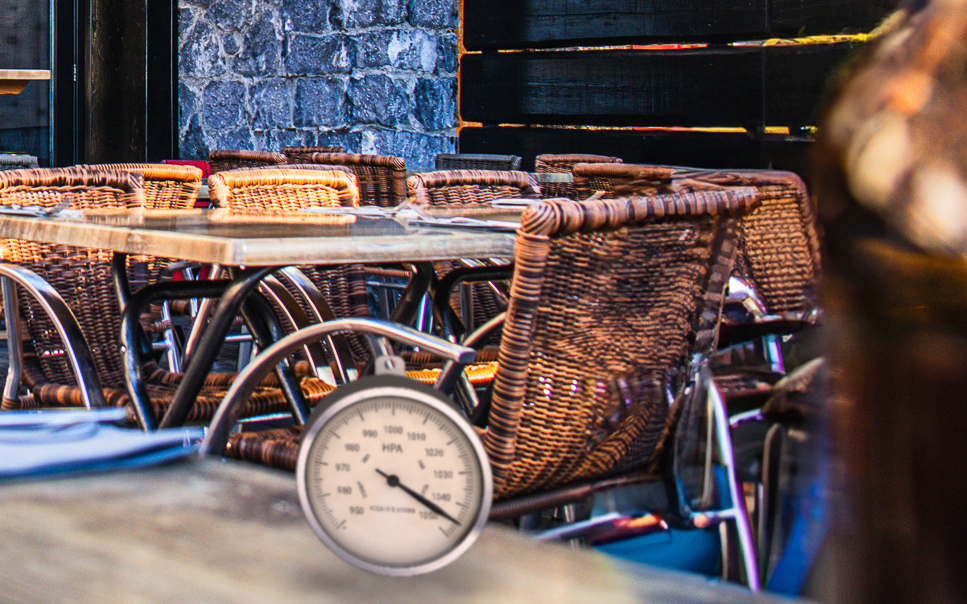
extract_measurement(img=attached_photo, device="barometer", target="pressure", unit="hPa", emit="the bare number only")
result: 1045
